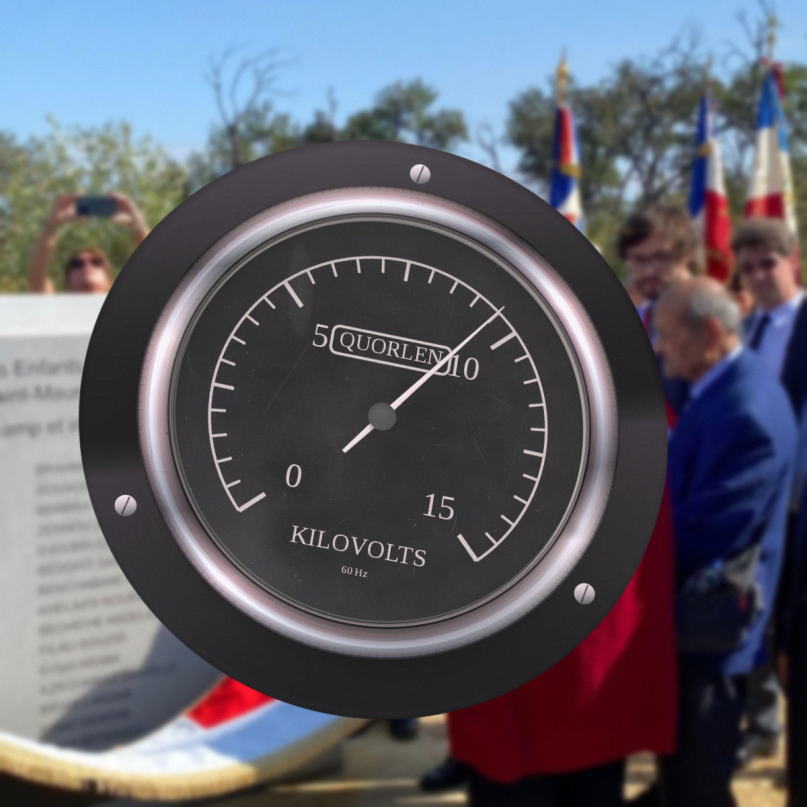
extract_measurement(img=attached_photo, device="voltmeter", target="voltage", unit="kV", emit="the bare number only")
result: 9.5
